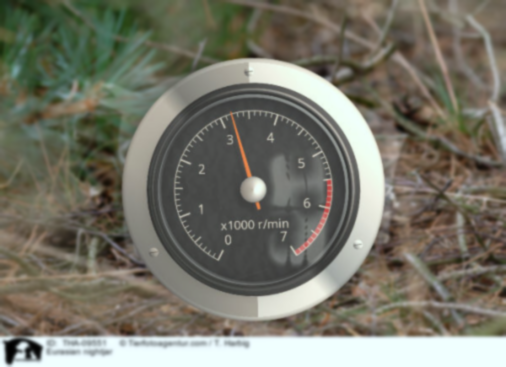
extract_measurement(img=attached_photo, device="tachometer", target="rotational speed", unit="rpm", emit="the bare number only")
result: 3200
